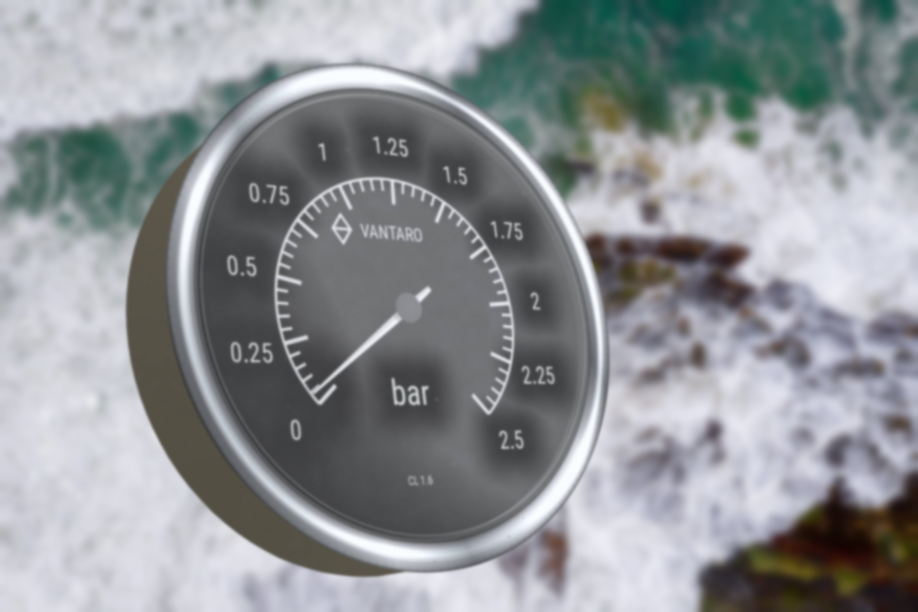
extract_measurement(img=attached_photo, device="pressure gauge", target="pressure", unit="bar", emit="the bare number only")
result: 0.05
